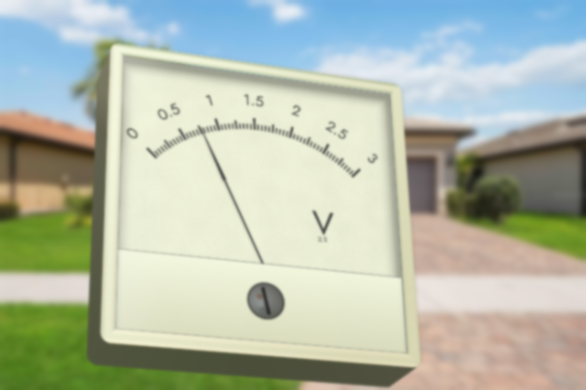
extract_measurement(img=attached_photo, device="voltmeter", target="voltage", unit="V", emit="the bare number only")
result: 0.75
